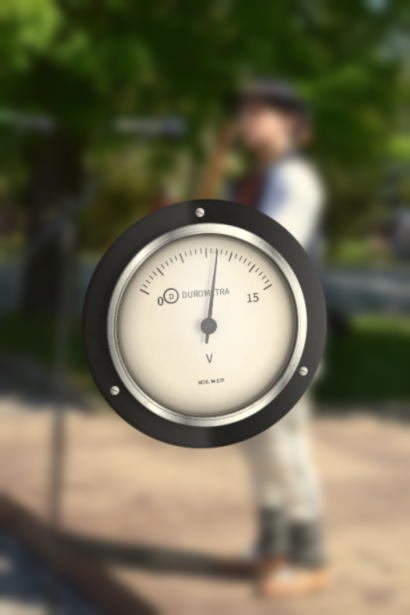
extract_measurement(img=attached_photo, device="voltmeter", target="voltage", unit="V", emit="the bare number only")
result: 8.5
